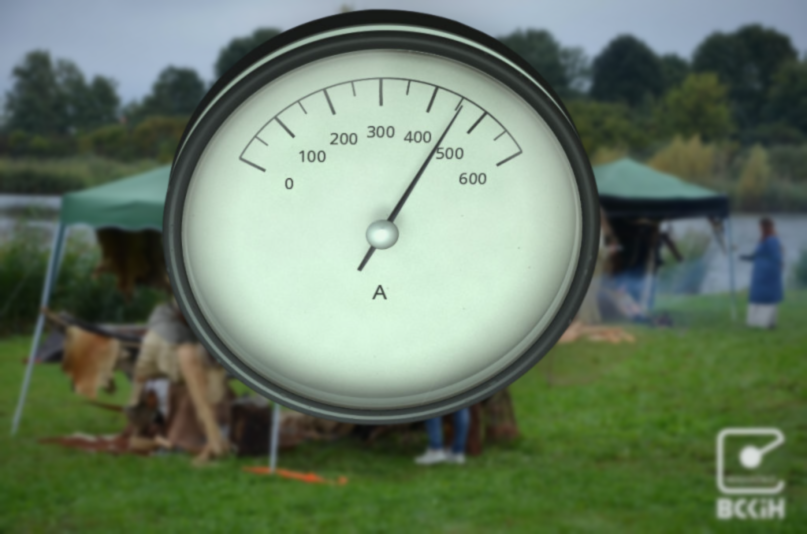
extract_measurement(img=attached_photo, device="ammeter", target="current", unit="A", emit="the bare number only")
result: 450
